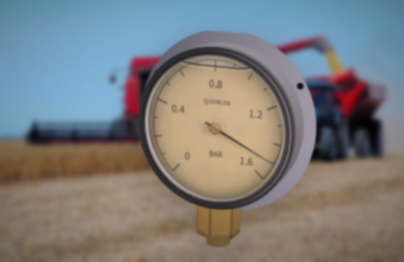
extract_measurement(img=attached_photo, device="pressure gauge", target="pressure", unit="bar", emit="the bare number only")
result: 1.5
